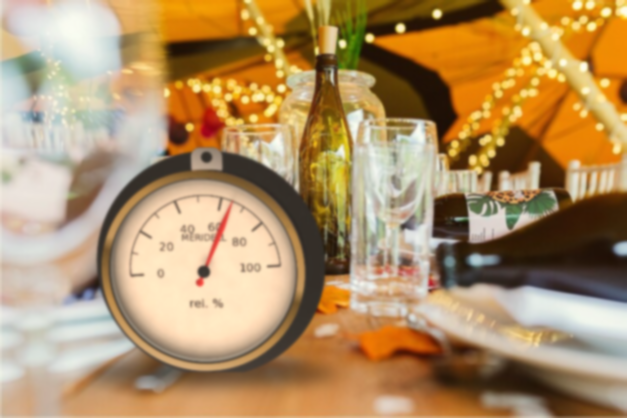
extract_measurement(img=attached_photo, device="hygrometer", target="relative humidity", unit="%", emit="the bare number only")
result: 65
